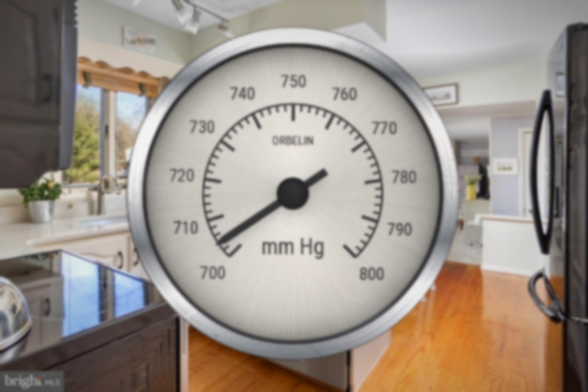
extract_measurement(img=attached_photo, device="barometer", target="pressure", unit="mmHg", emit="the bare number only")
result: 704
